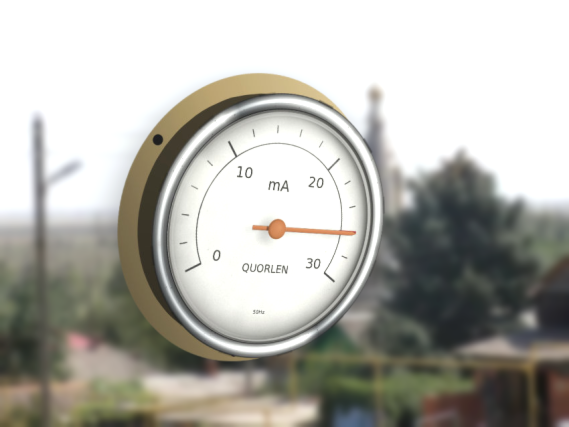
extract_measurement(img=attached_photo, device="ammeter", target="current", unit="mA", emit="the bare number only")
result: 26
